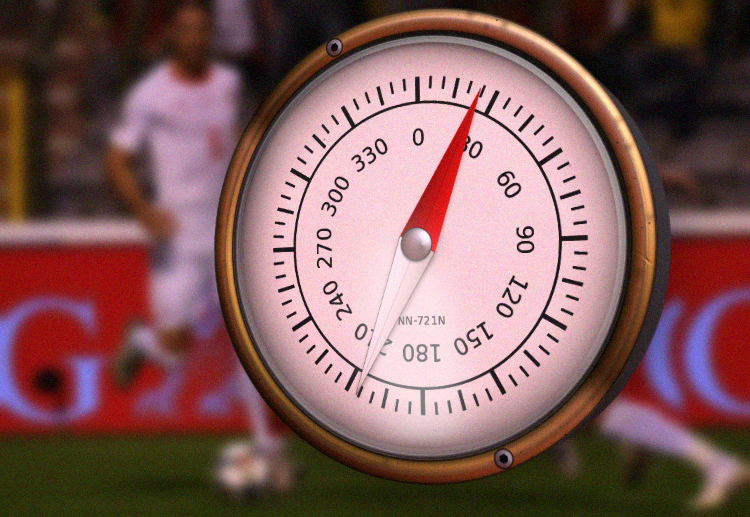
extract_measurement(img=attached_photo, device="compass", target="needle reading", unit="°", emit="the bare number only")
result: 25
